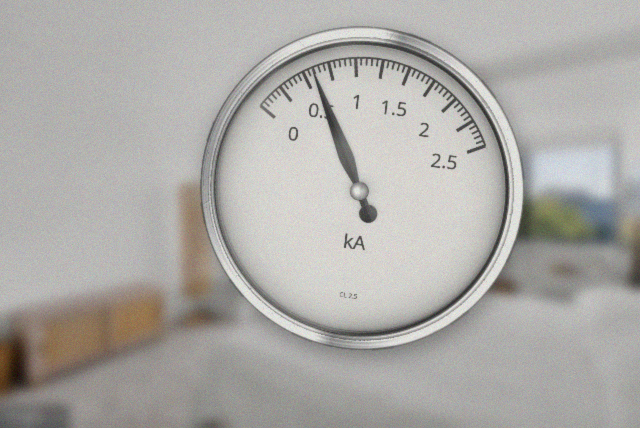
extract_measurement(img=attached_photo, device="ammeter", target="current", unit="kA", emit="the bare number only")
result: 0.6
